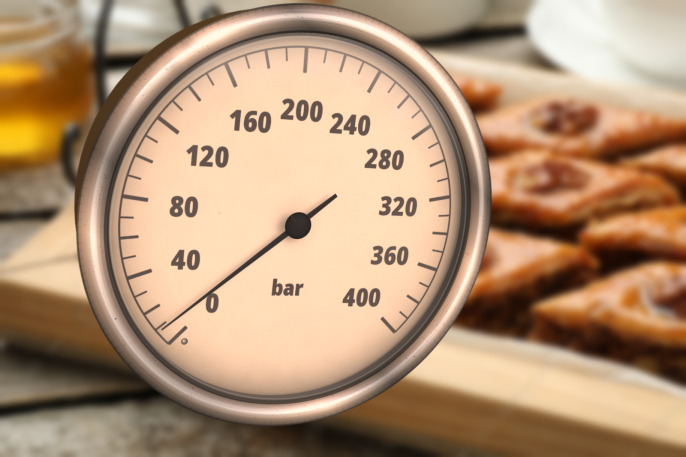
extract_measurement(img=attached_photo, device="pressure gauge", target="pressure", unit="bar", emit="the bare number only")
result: 10
